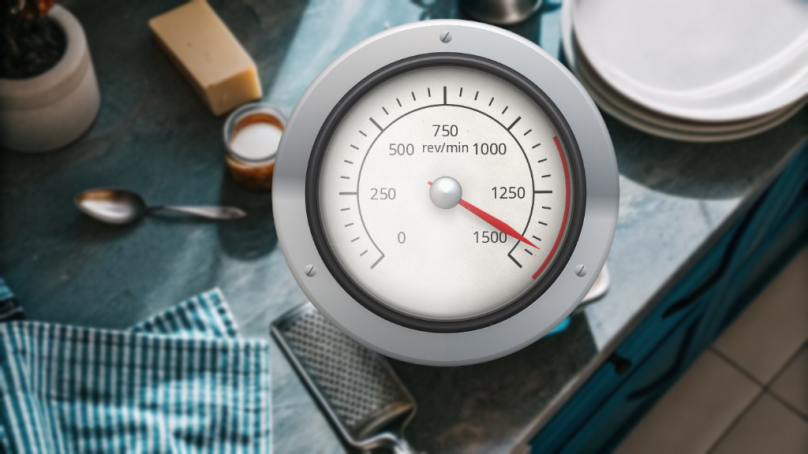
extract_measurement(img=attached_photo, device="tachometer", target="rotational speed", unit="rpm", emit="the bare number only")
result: 1425
